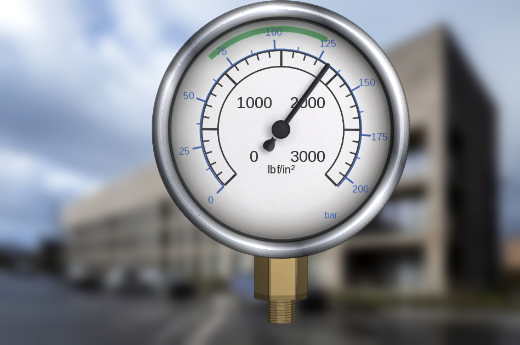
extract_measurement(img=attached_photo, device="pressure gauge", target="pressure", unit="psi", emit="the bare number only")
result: 1900
